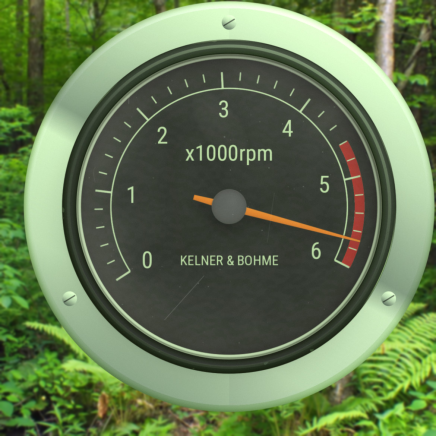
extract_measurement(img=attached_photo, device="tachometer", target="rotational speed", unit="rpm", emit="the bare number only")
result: 5700
